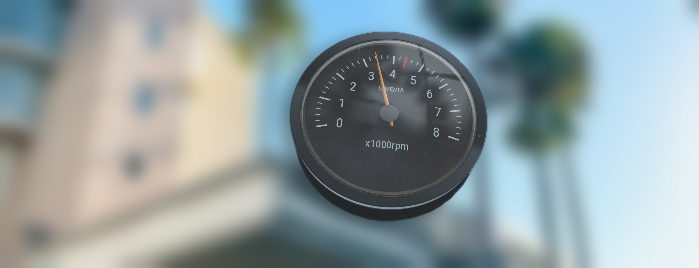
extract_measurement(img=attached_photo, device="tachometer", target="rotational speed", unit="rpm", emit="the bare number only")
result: 3400
